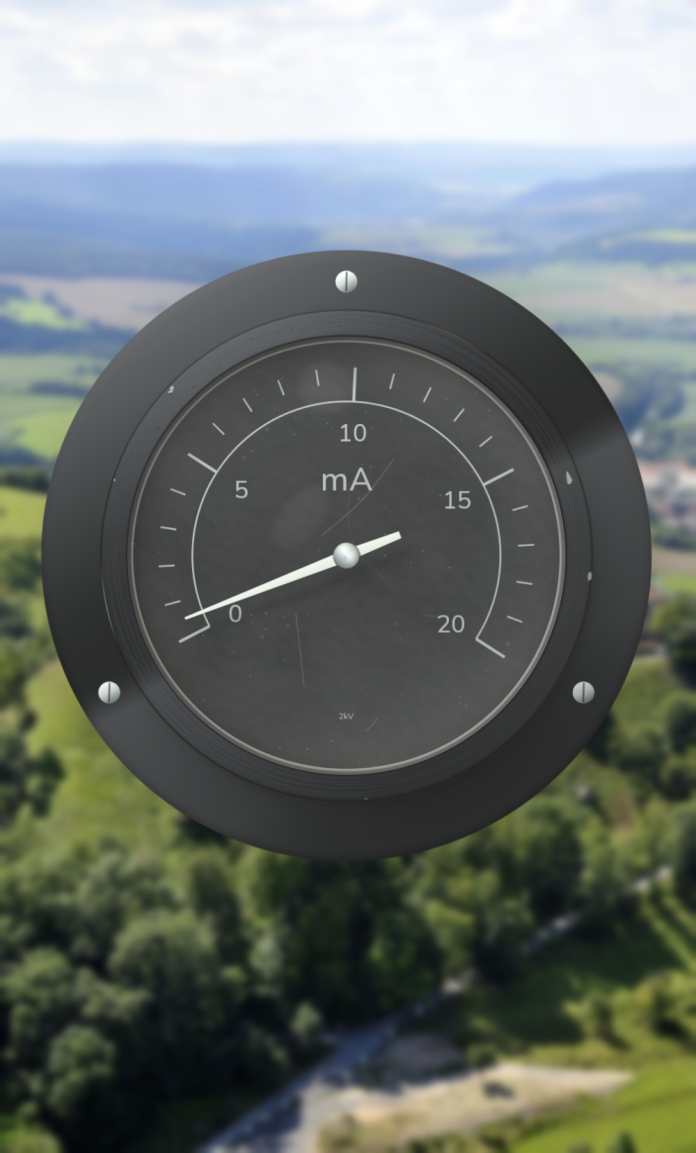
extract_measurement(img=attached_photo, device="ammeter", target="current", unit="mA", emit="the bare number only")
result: 0.5
